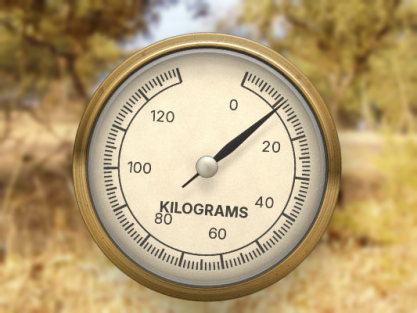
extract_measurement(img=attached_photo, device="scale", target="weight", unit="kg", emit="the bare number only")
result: 11
